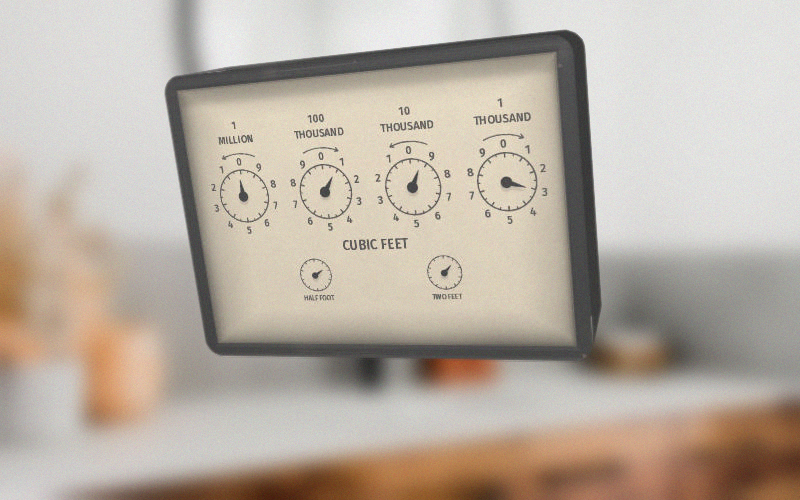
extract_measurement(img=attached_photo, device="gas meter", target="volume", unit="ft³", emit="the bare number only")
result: 9300
